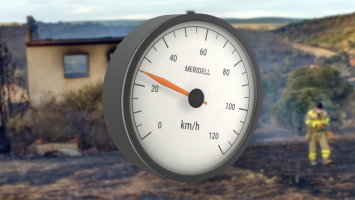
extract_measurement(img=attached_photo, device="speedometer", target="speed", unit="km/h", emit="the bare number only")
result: 25
